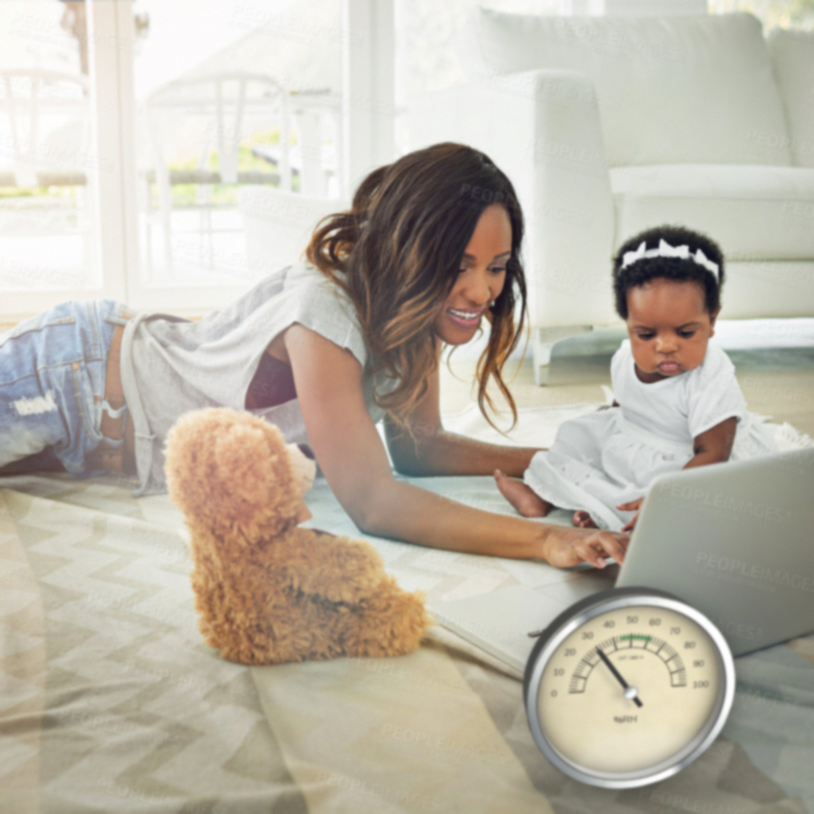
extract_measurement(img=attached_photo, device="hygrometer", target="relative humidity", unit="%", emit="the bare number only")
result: 30
